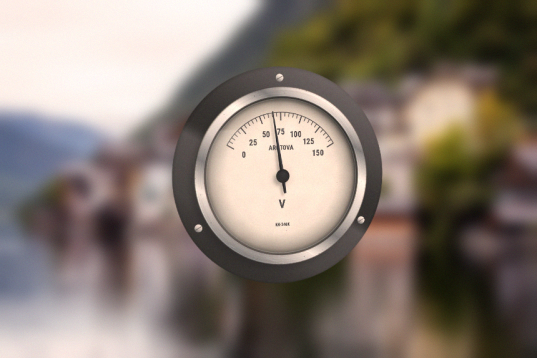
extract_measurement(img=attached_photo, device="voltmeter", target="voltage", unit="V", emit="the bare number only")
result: 65
